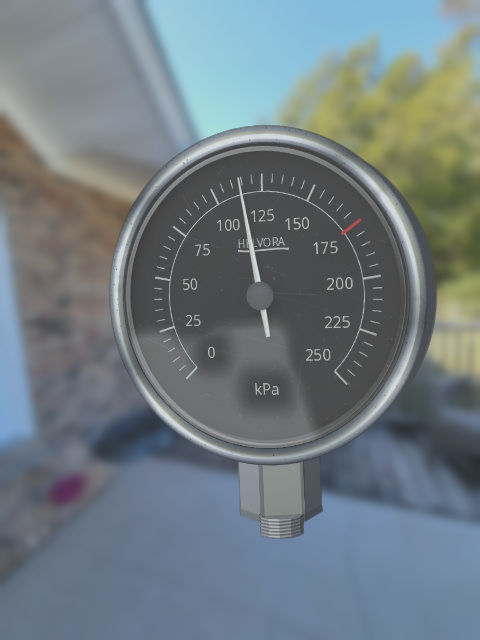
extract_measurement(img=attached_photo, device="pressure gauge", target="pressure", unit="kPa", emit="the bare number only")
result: 115
